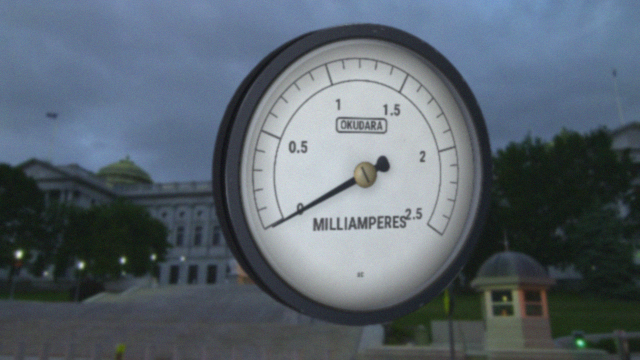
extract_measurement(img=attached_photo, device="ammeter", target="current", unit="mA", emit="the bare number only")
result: 0
